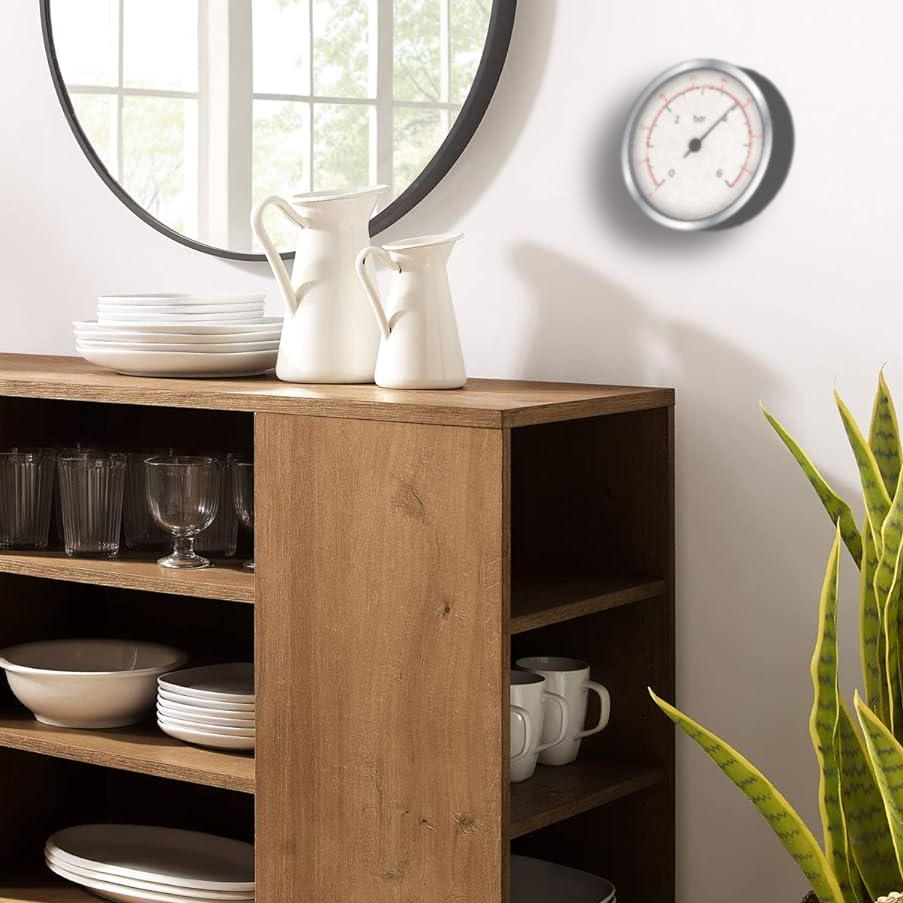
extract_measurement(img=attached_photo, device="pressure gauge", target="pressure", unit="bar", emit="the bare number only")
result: 4
